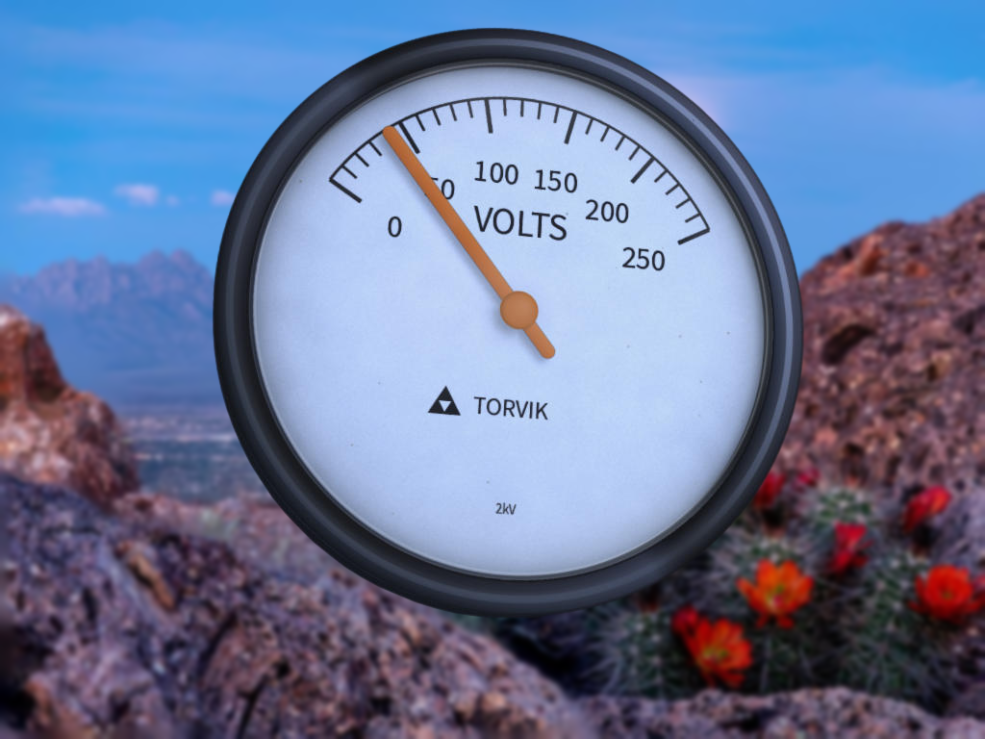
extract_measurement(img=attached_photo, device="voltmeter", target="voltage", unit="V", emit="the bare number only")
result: 40
